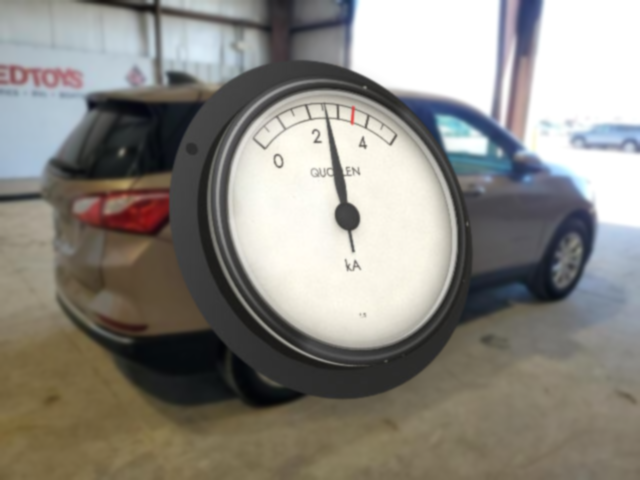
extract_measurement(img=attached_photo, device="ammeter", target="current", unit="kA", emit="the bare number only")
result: 2.5
